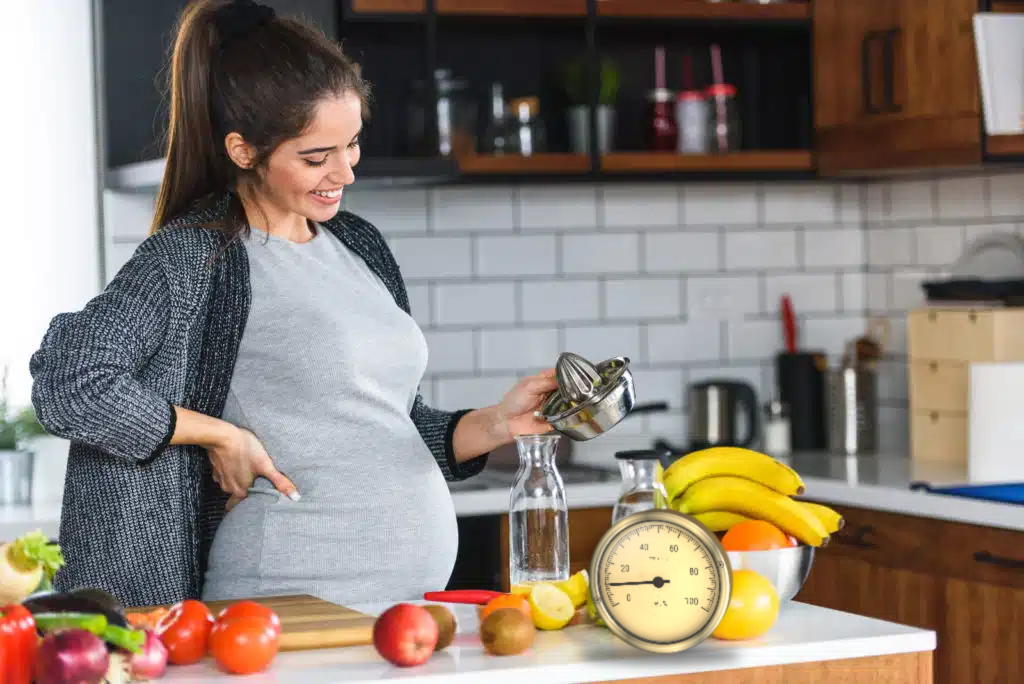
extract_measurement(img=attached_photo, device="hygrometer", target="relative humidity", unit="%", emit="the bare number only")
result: 10
